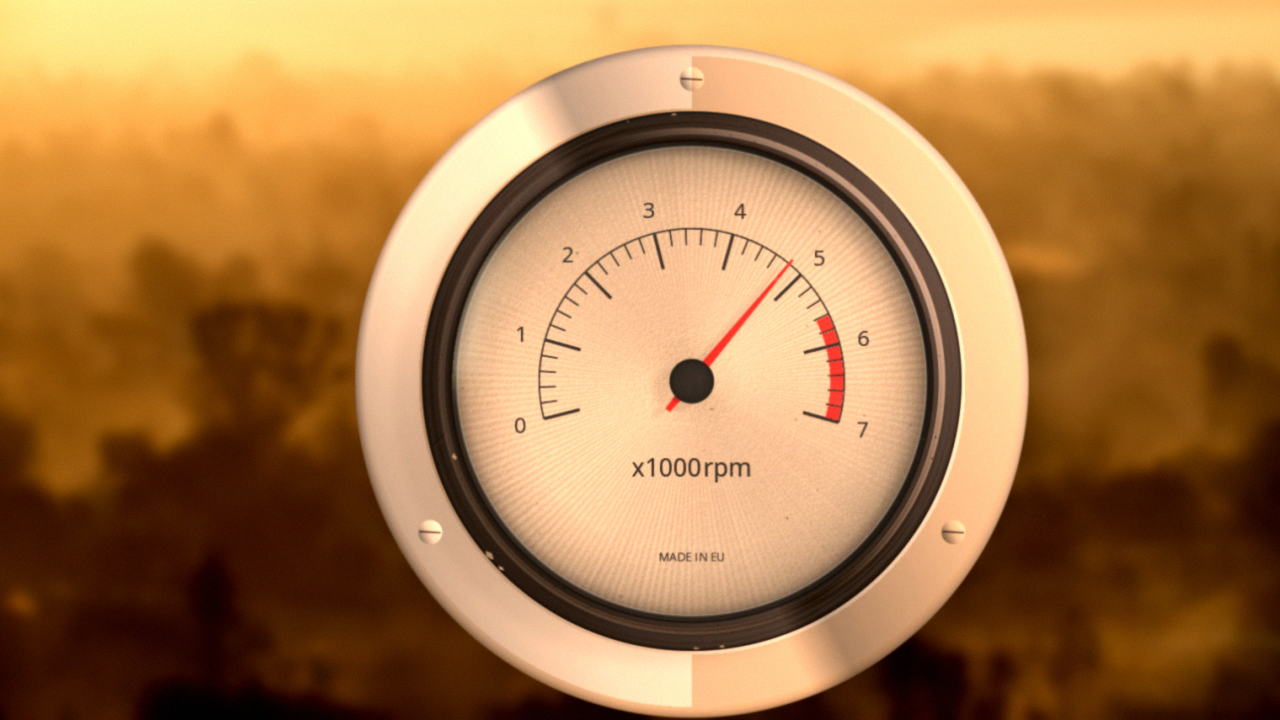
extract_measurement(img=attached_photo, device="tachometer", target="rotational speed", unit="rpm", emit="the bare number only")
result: 4800
